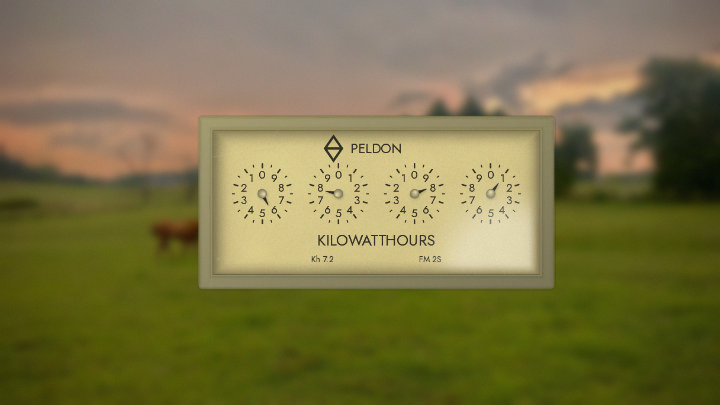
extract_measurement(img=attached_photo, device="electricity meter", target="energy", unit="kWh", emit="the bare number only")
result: 5781
